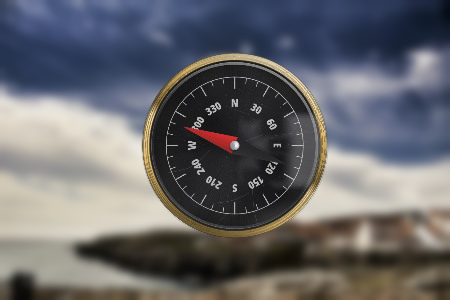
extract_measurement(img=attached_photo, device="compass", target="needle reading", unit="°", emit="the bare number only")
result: 290
